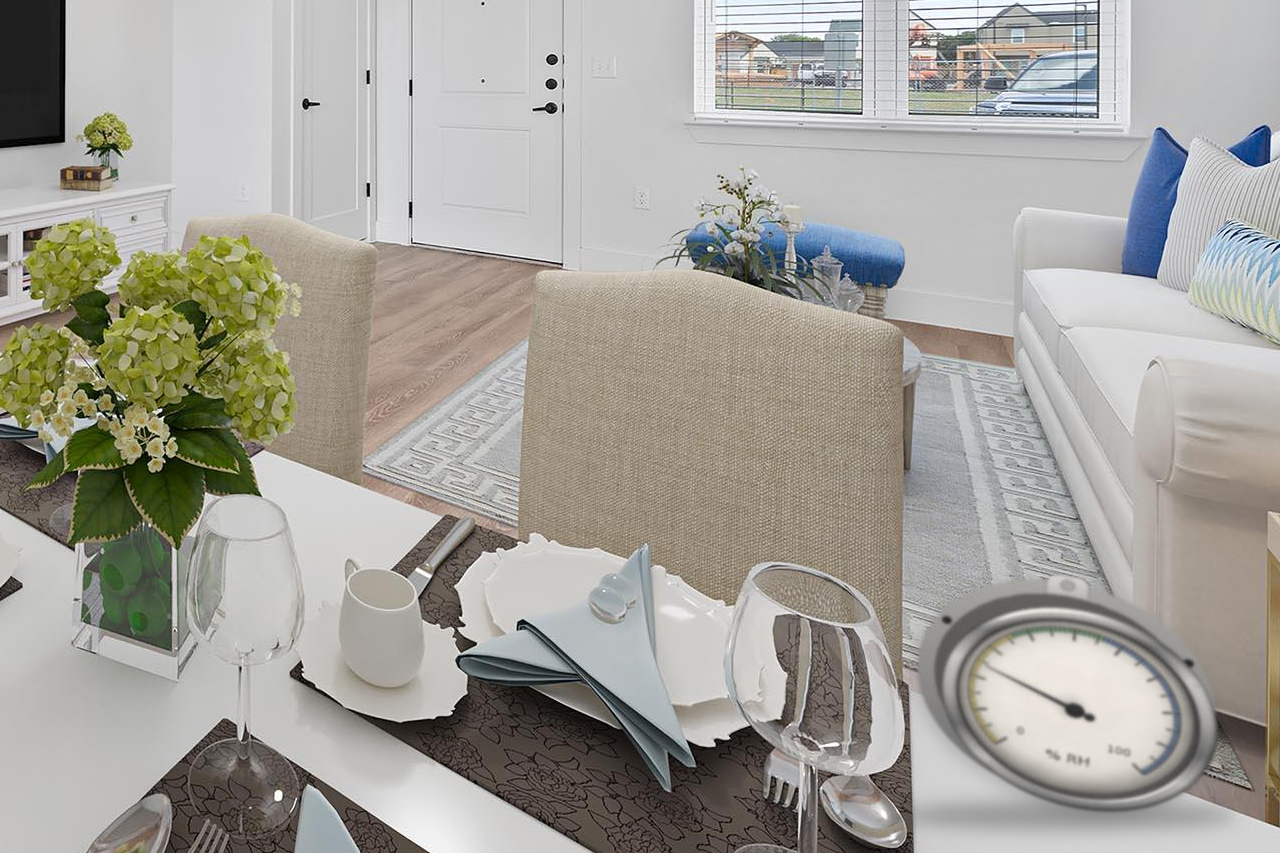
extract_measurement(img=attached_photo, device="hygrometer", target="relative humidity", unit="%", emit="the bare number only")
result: 25
